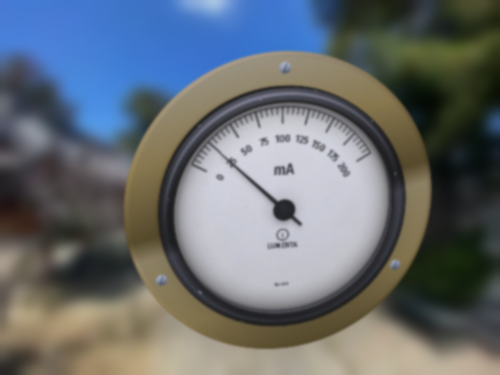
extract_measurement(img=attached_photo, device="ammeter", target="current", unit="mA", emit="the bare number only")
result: 25
